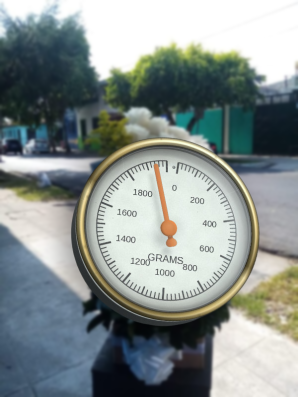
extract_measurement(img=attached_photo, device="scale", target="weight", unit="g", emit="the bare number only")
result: 1940
